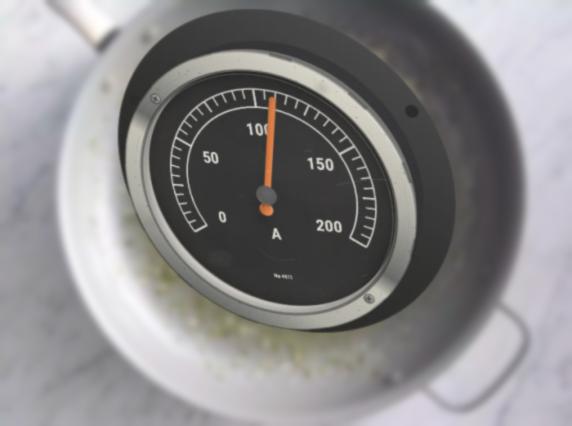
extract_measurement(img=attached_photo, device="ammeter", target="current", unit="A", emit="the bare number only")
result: 110
